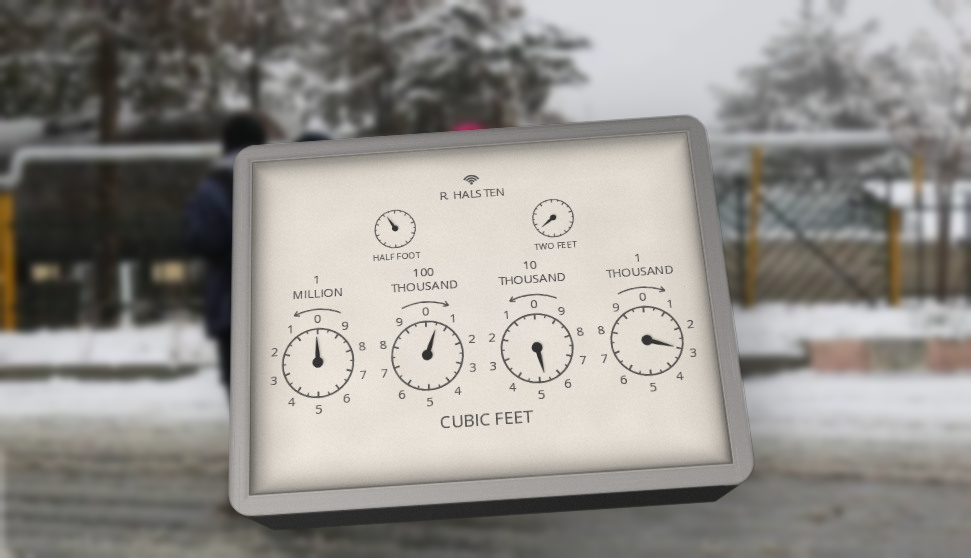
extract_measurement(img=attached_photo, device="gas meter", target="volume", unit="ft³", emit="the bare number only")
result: 5300
